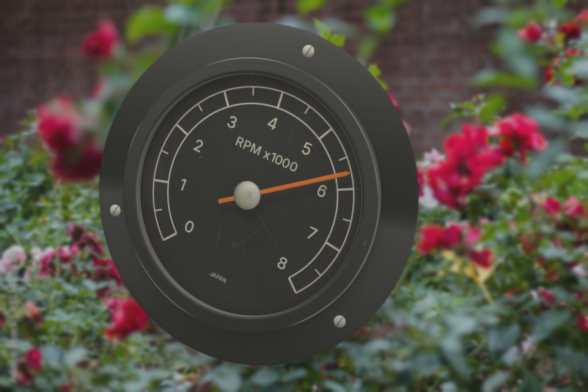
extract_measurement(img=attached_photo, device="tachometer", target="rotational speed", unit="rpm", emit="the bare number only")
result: 5750
